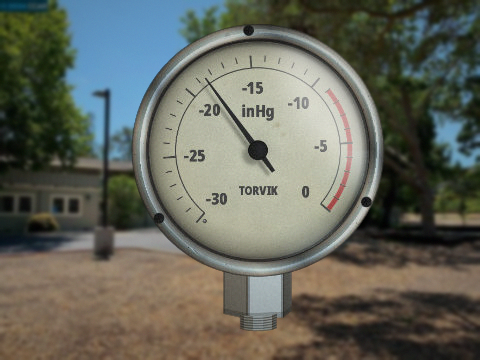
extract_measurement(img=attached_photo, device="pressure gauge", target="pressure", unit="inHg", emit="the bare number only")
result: -18.5
